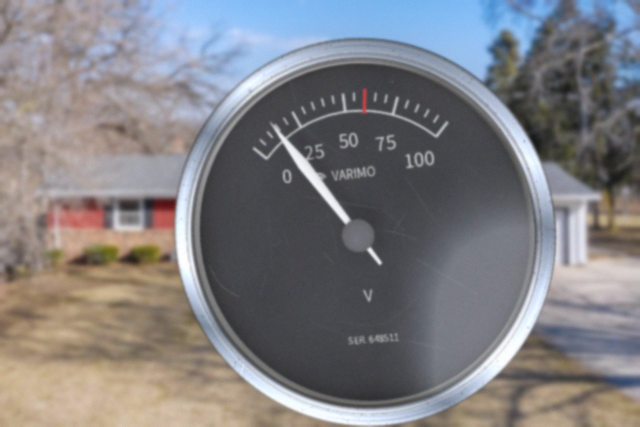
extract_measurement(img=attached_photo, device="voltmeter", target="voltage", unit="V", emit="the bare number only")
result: 15
